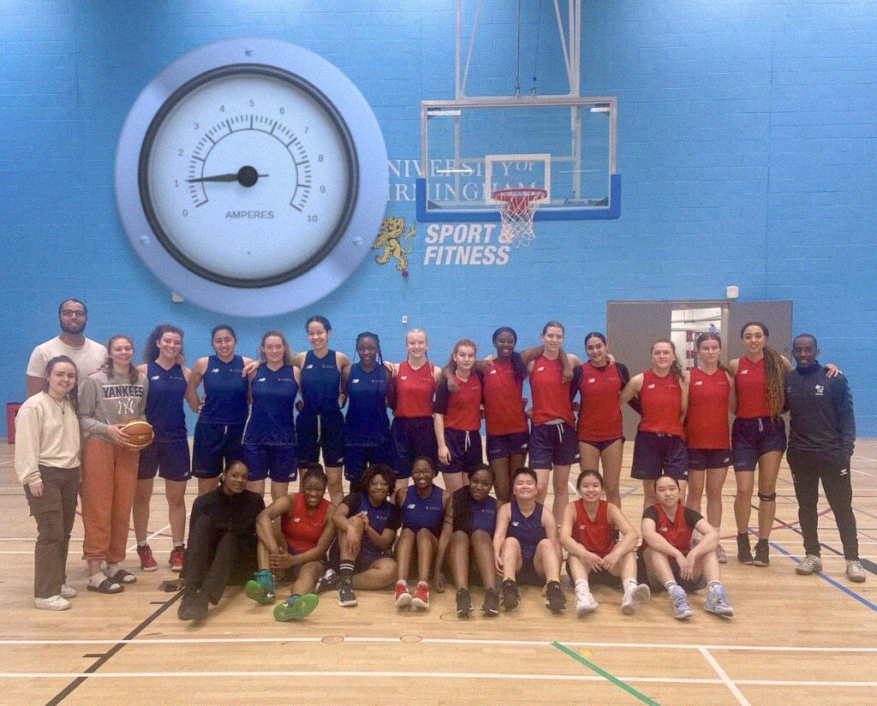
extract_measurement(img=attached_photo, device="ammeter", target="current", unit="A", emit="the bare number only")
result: 1
